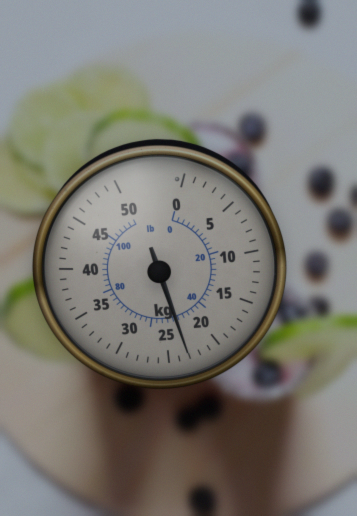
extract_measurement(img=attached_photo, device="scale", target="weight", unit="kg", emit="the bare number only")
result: 23
